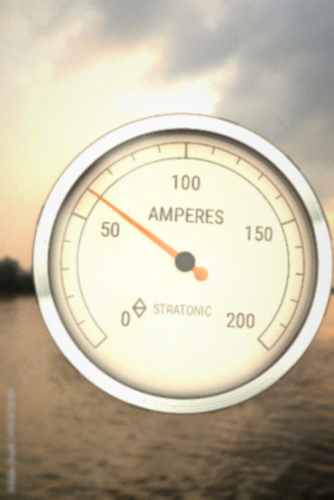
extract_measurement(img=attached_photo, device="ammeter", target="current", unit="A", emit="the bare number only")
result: 60
